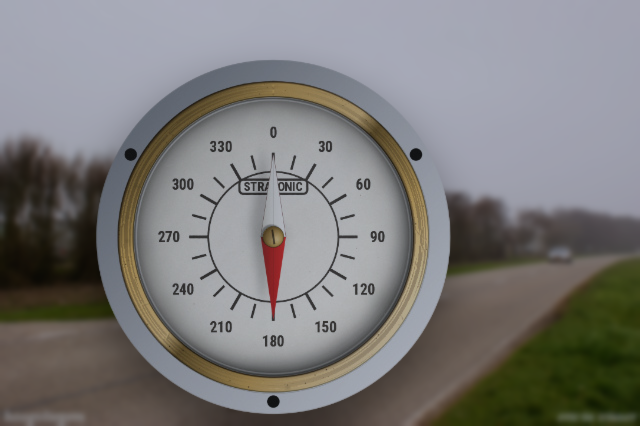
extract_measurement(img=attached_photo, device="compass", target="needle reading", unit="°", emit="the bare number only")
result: 180
